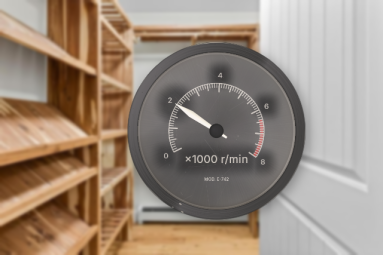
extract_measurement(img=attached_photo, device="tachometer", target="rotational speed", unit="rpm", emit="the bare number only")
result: 2000
